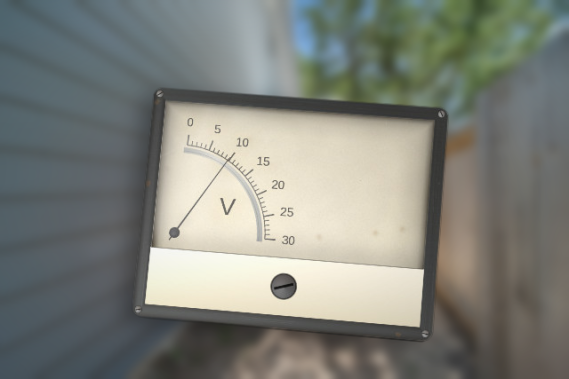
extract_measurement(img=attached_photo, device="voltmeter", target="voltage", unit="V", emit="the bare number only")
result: 10
